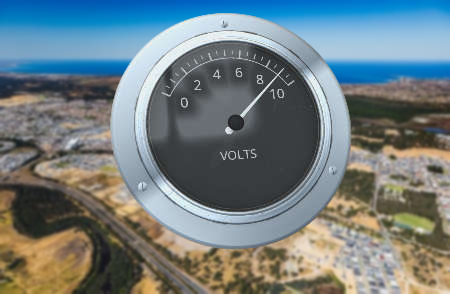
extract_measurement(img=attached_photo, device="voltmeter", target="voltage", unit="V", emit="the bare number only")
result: 9
